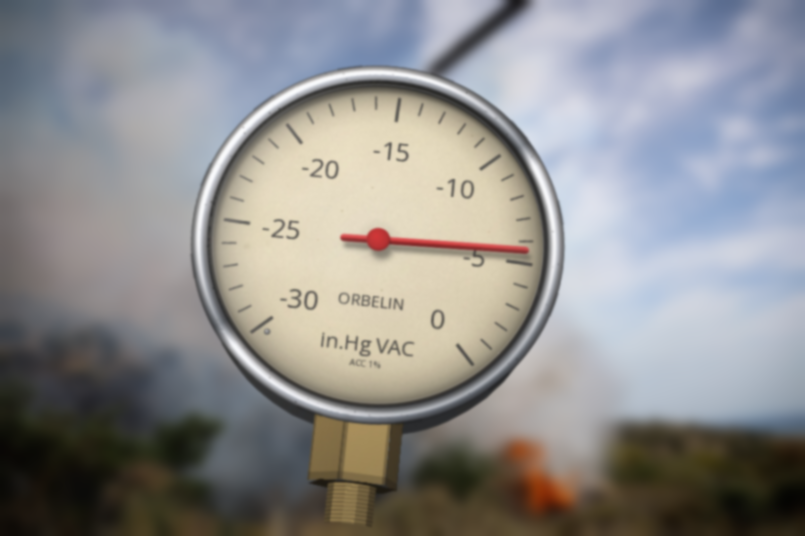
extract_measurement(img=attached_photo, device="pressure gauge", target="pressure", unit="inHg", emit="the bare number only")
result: -5.5
